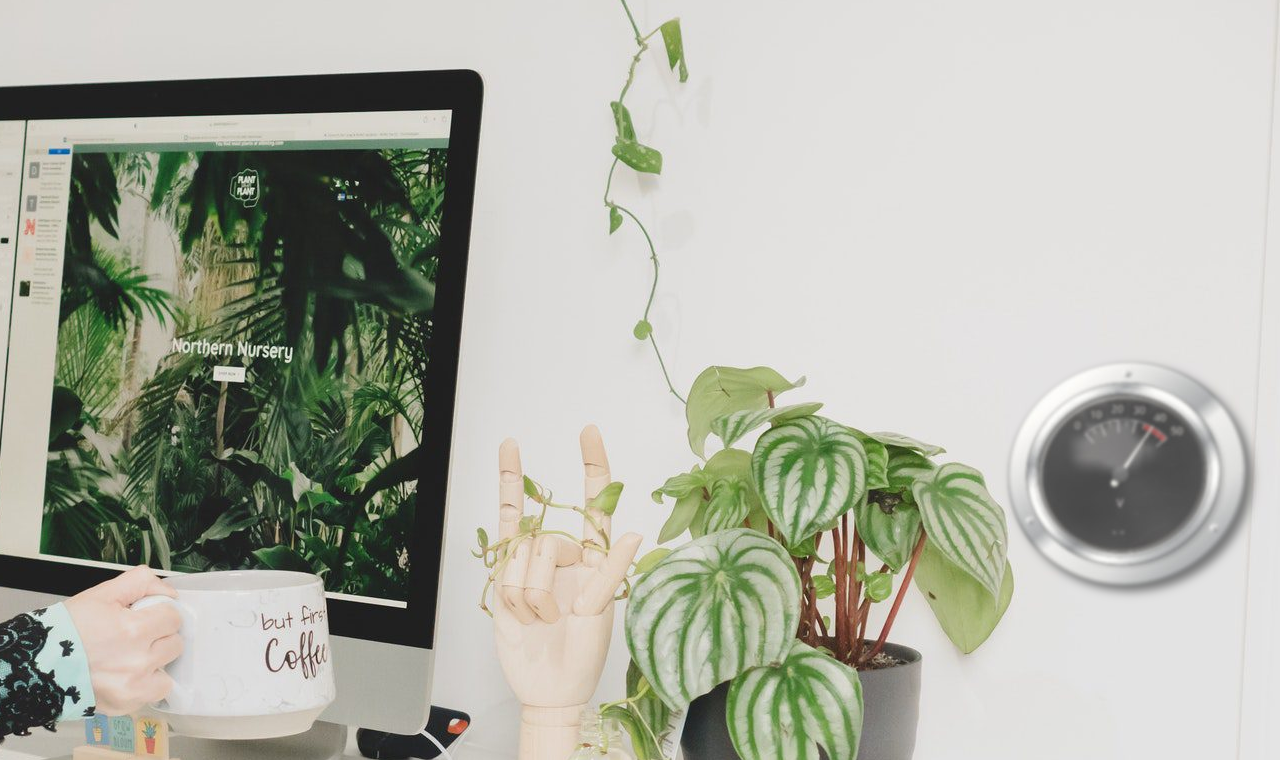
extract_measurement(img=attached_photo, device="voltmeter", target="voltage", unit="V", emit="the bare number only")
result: 40
